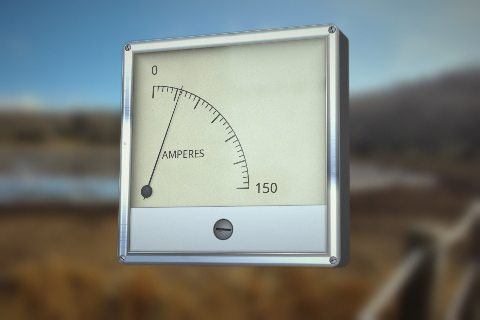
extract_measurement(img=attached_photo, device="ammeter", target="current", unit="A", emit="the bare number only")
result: 30
